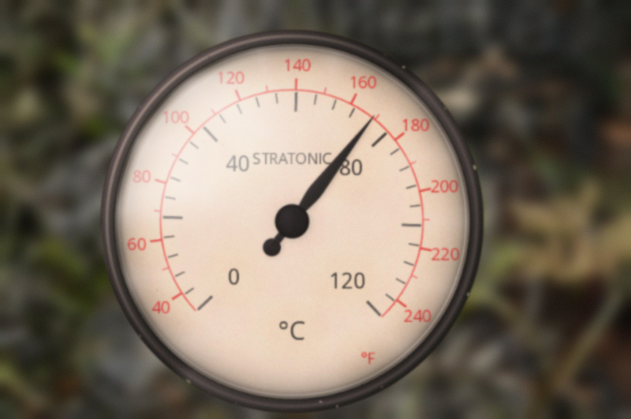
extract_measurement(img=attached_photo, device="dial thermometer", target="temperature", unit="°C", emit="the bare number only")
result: 76
